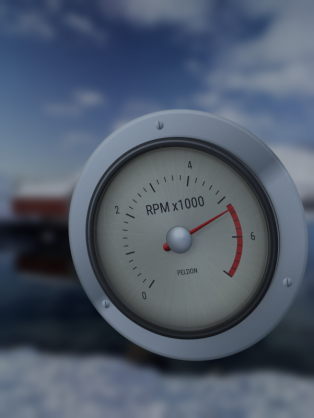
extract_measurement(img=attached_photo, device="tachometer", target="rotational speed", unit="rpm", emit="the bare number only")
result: 5300
